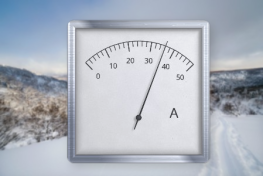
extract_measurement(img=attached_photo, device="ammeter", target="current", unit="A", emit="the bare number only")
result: 36
